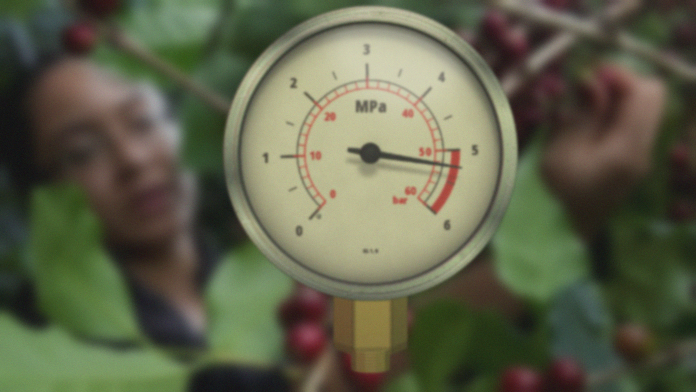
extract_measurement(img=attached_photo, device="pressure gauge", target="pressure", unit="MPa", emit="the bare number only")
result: 5.25
